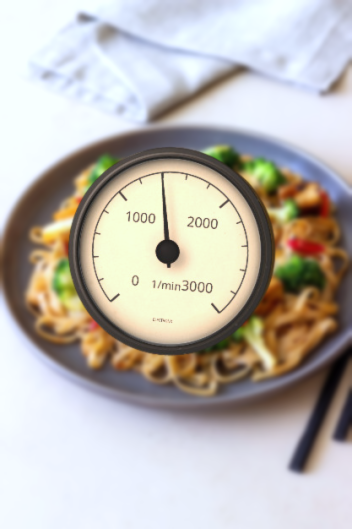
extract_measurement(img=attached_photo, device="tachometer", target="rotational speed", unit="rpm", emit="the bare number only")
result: 1400
